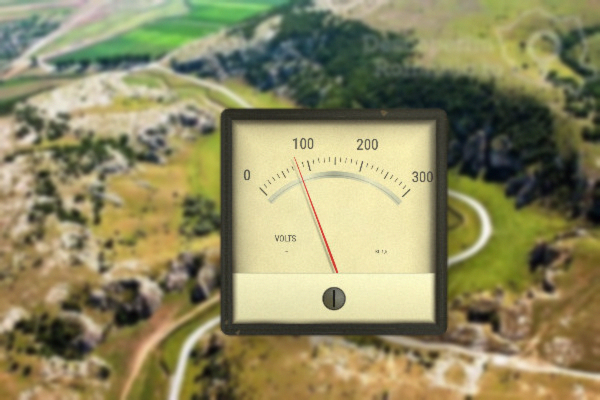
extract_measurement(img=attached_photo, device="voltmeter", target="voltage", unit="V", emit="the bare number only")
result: 80
